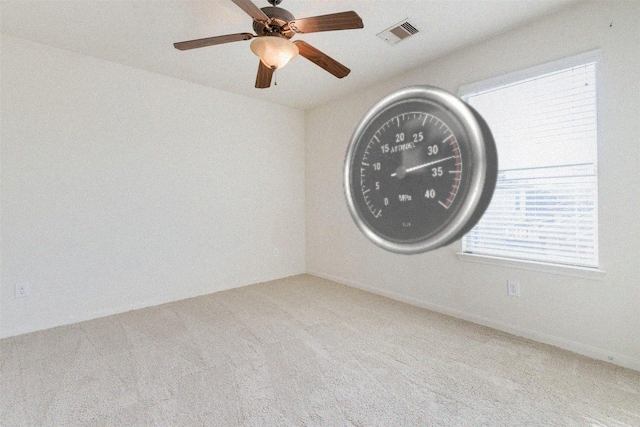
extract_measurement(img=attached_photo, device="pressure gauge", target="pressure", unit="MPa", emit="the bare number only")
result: 33
